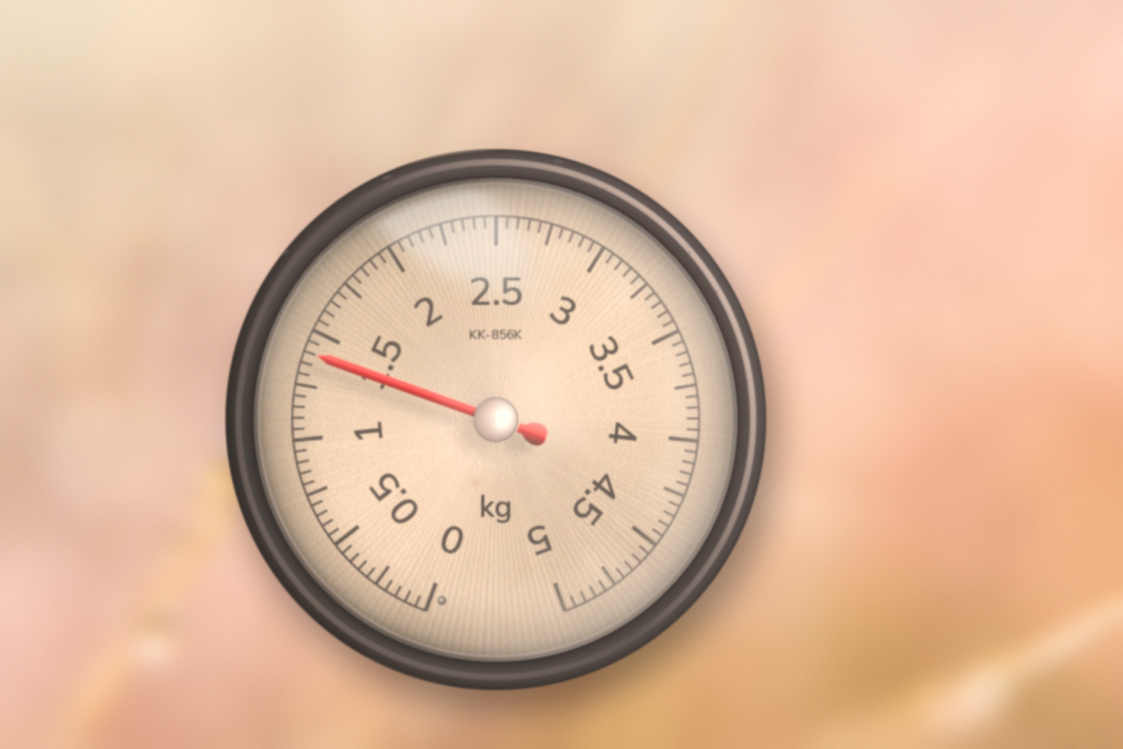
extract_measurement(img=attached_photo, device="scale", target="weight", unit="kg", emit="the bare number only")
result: 1.4
